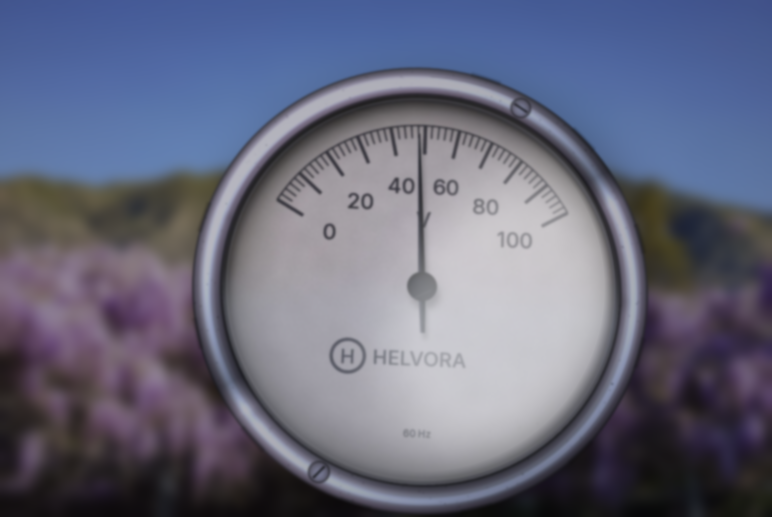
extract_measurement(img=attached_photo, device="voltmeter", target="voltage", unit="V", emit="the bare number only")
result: 48
